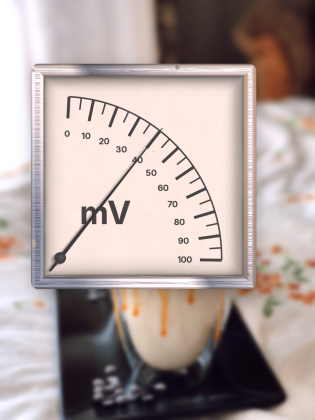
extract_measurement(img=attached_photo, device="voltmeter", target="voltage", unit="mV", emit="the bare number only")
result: 40
